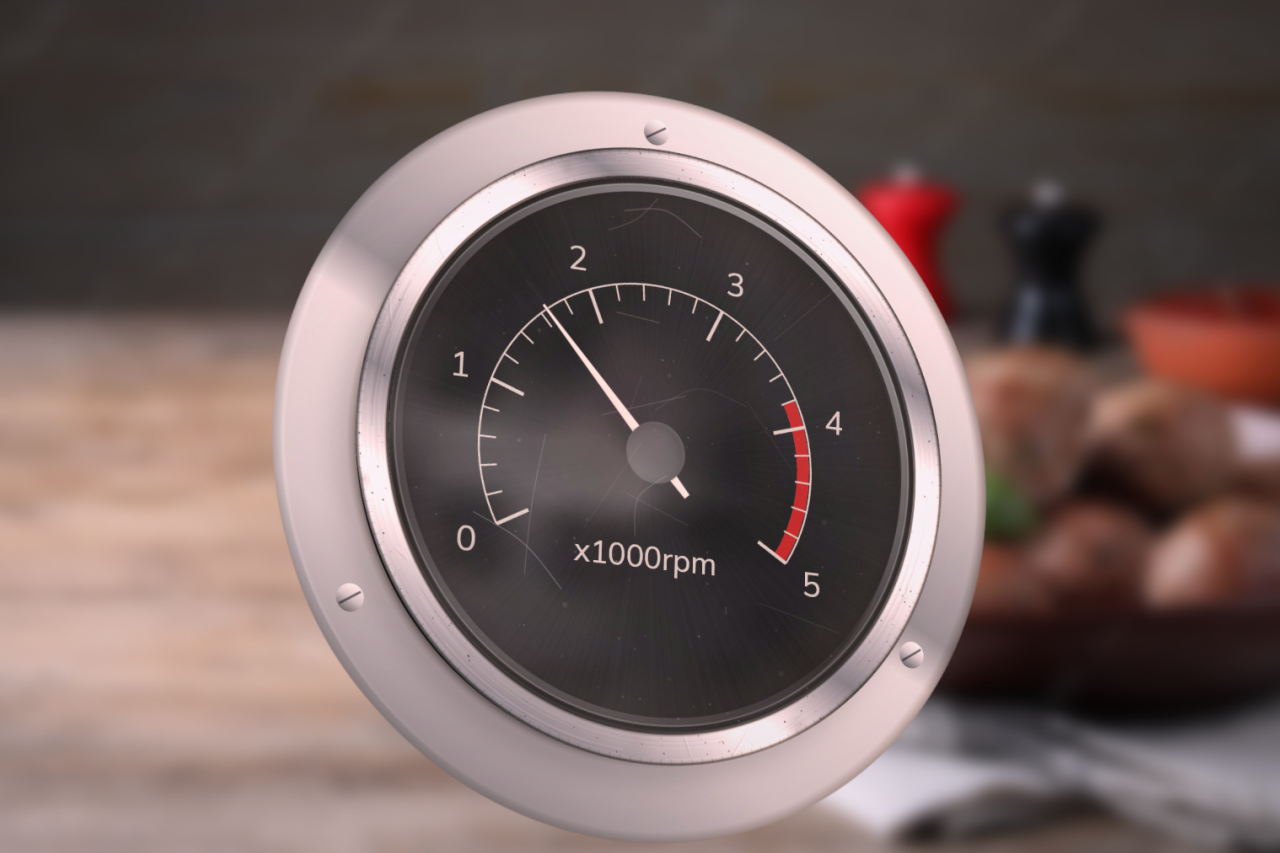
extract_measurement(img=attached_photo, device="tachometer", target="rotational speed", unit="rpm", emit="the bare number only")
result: 1600
